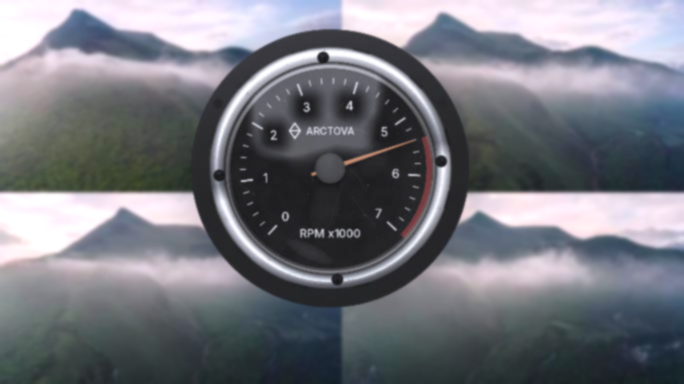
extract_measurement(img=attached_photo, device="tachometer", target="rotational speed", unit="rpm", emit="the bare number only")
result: 5400
